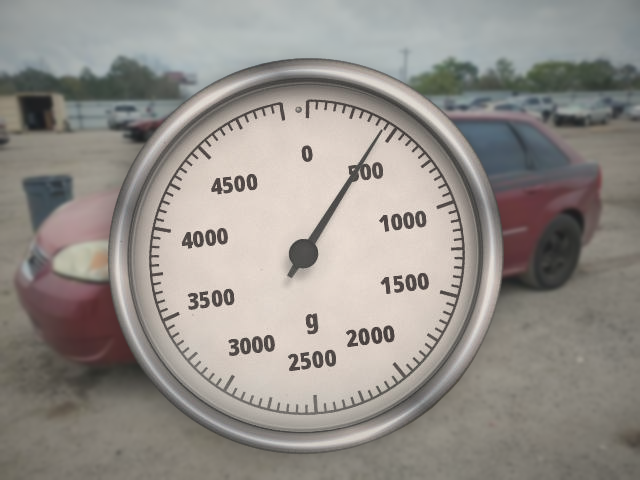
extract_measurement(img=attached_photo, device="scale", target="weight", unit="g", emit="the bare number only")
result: 450
